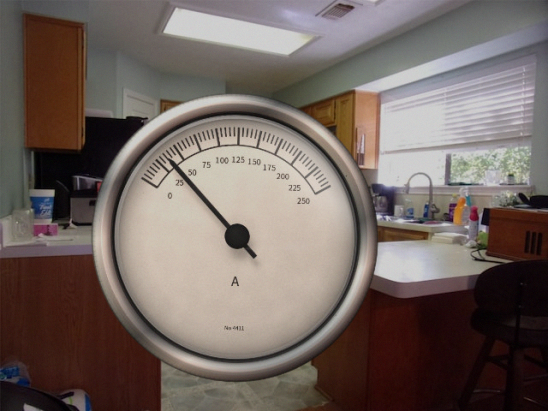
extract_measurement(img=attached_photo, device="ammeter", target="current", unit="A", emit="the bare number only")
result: 35
